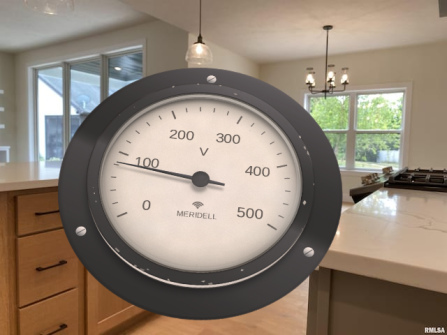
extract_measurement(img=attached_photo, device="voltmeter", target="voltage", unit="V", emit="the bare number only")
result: 80
